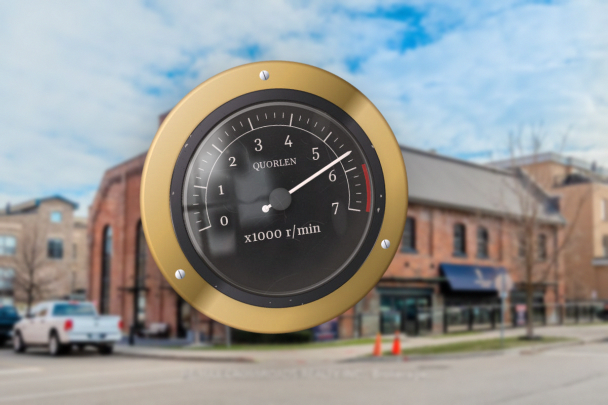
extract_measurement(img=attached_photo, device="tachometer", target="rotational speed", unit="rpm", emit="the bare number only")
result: 5600
